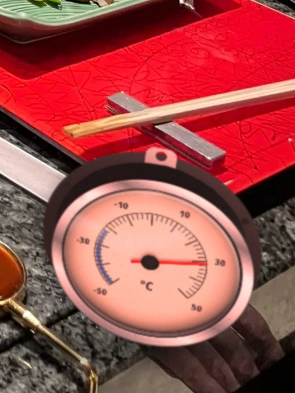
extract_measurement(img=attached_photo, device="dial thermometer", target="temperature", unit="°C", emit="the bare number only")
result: 30
